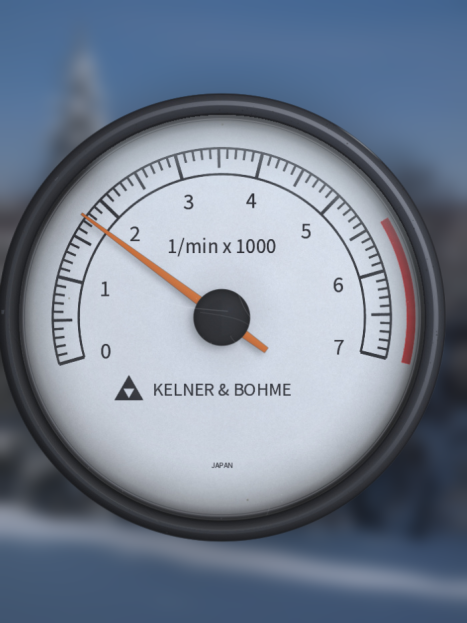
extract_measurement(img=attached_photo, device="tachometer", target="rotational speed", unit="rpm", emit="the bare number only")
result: 1750
